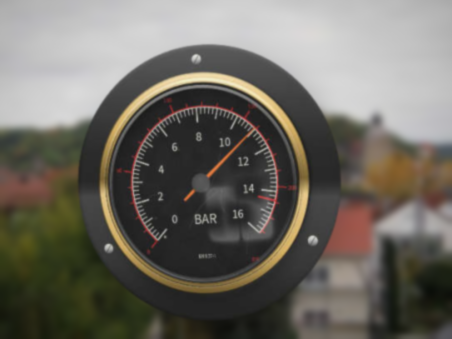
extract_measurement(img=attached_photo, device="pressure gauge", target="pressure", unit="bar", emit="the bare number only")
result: 11
